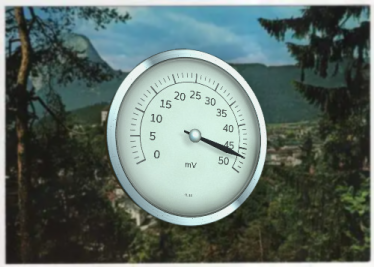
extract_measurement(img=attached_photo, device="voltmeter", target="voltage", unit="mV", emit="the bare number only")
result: 47
